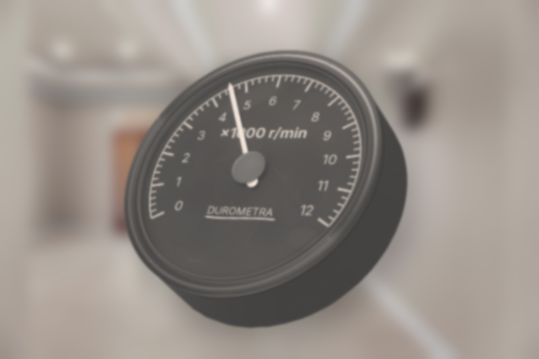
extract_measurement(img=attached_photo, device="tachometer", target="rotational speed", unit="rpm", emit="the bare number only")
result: 4600
